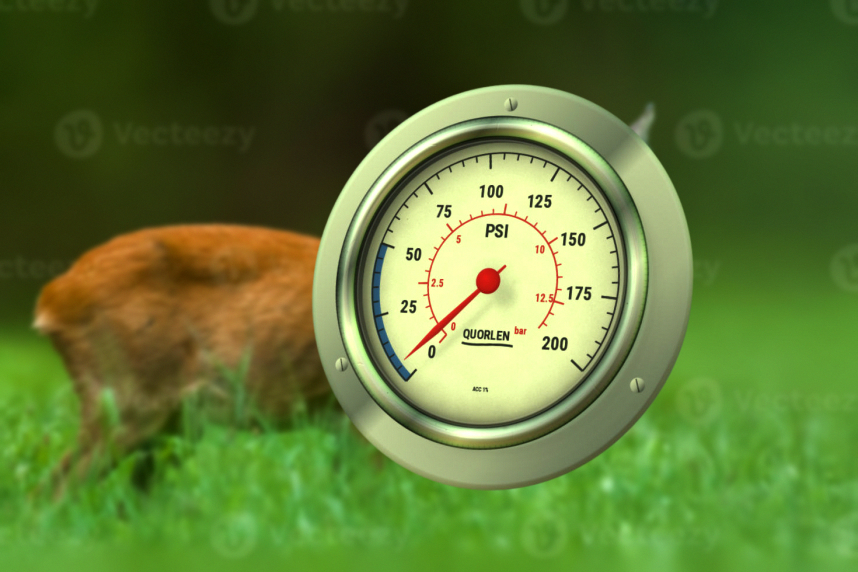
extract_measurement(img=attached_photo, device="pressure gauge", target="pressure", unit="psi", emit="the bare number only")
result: 5
